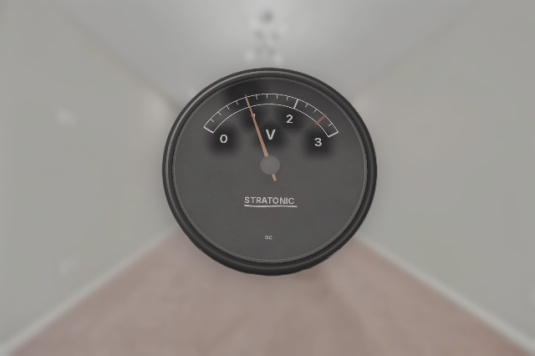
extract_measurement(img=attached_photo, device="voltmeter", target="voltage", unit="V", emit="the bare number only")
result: 1
